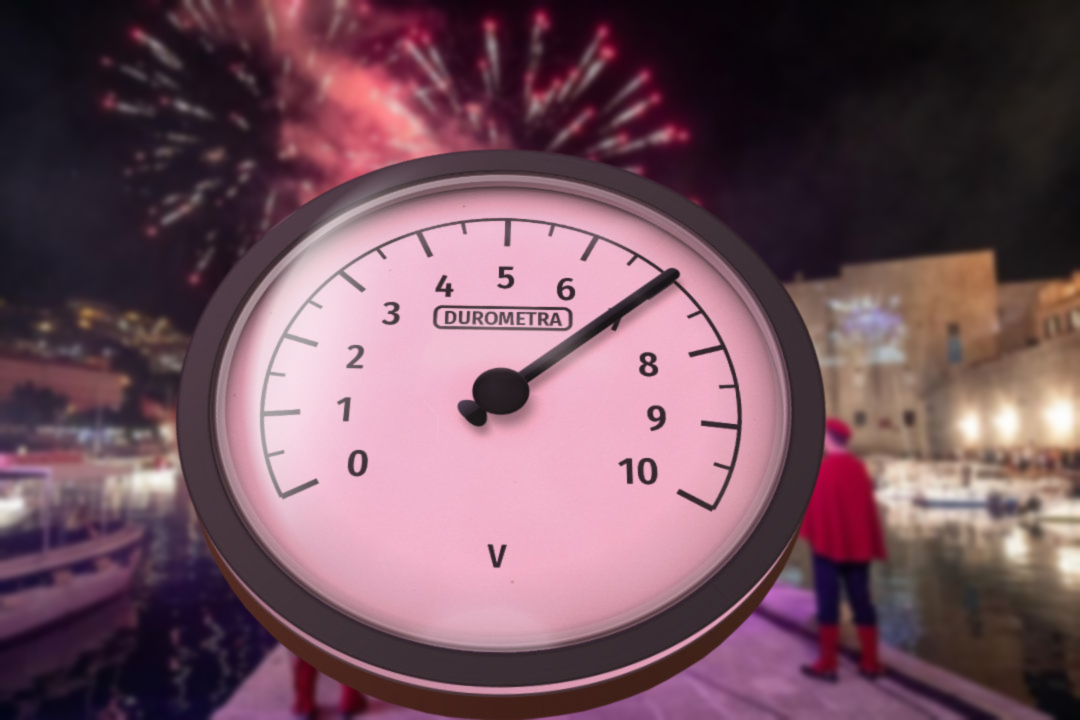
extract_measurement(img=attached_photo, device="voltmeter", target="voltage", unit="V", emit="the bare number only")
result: 7
